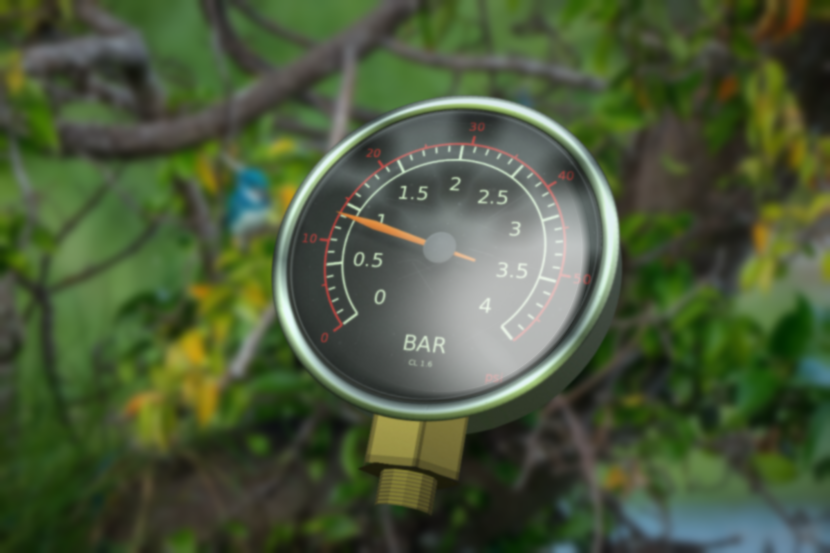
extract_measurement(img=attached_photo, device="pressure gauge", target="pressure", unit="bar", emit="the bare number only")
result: 0.9
